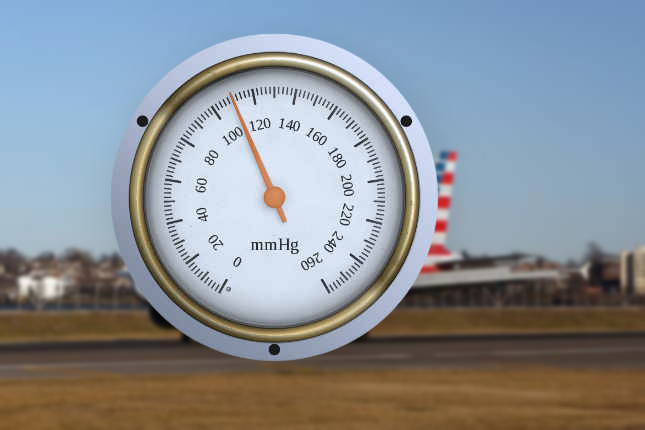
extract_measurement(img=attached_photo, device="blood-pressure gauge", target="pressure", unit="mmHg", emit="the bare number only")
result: 110
